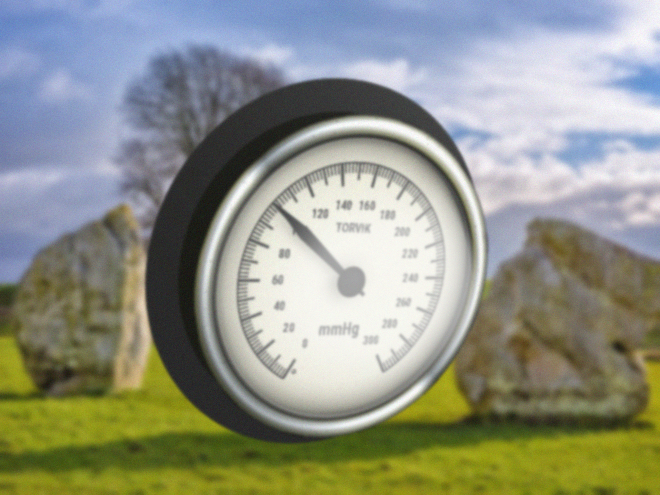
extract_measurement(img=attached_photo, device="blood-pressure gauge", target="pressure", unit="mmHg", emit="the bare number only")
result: 100
